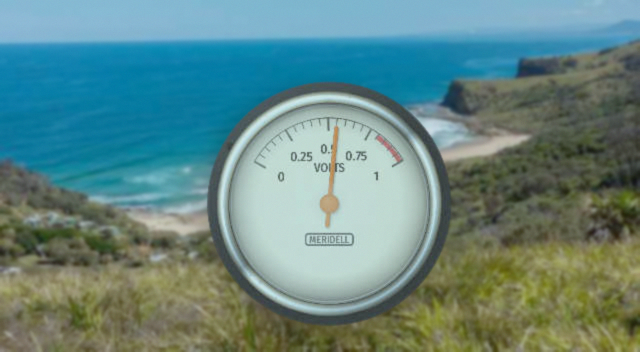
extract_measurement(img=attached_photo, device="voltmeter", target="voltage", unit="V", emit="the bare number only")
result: 0.55
